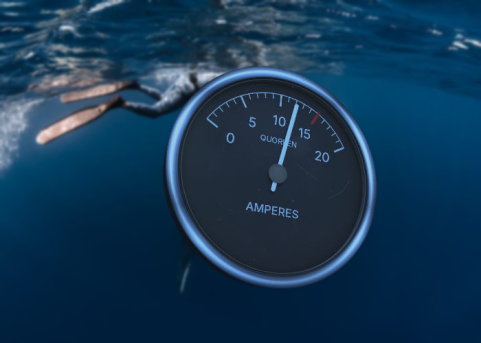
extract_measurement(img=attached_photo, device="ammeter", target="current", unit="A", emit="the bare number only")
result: 12
